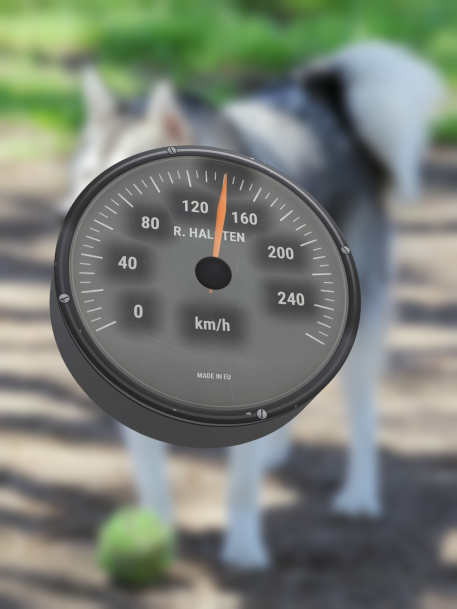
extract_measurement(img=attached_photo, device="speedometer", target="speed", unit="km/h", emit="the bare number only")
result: 140
